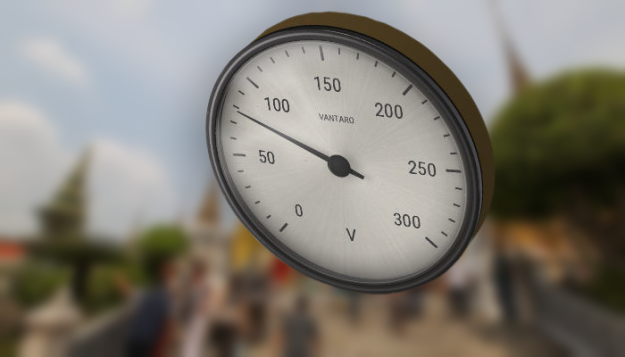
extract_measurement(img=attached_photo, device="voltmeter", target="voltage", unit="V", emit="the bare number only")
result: 80
